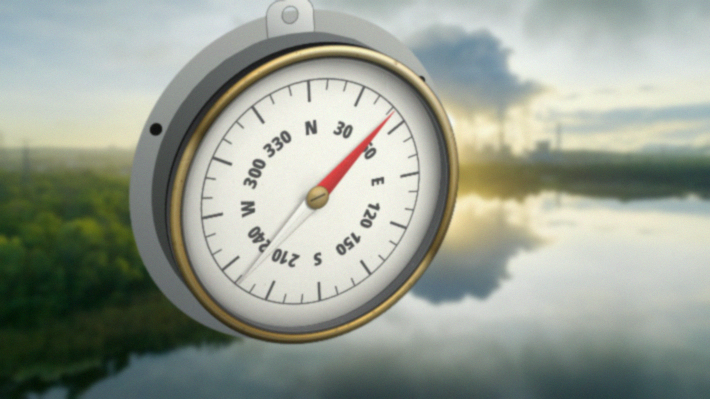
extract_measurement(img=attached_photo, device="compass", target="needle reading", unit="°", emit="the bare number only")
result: 50
